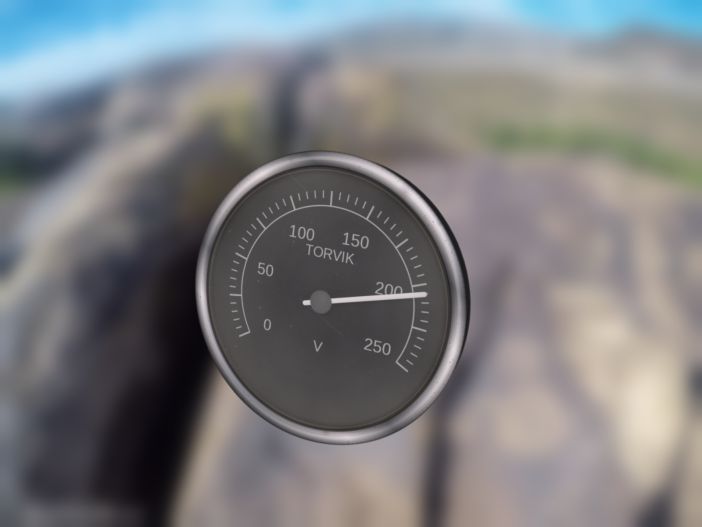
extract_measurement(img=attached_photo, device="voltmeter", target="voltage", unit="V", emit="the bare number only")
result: 205
